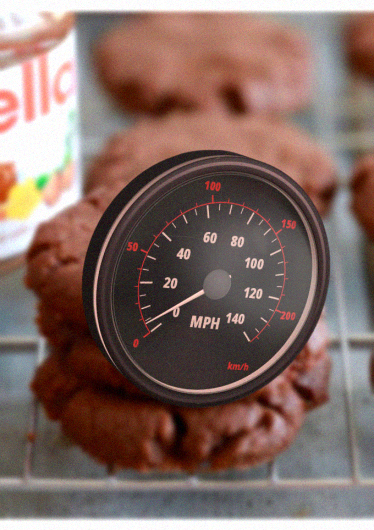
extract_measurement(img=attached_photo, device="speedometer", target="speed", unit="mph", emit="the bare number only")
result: 5
